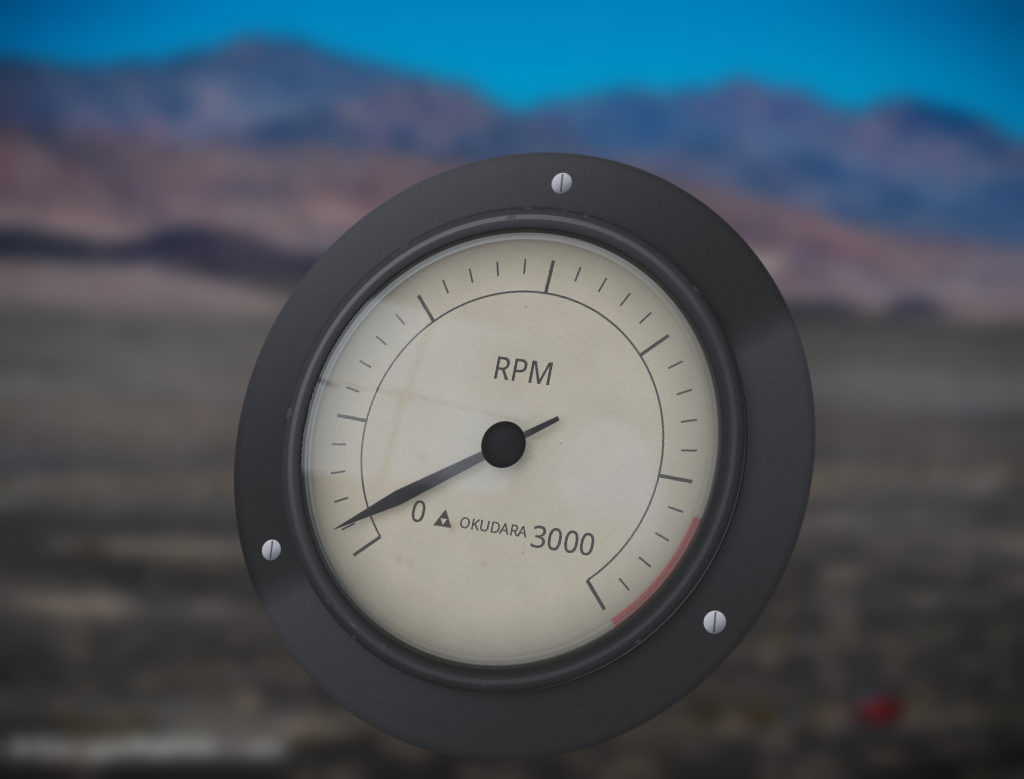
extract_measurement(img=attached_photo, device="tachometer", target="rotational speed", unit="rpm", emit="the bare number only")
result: 100
